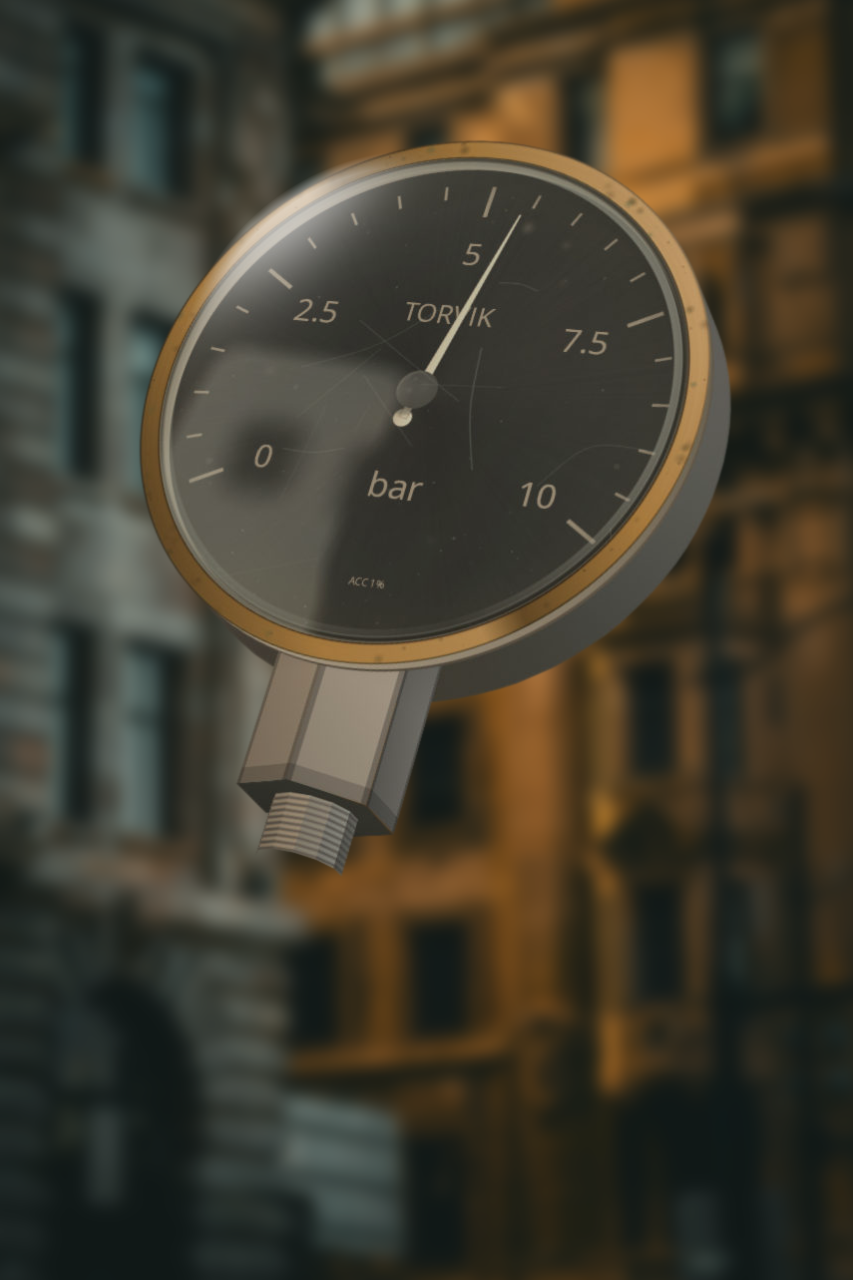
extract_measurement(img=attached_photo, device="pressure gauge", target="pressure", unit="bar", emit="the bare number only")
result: 5.5
